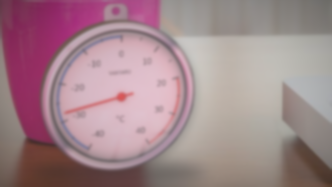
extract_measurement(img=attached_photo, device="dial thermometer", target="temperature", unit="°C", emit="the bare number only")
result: -27.5
